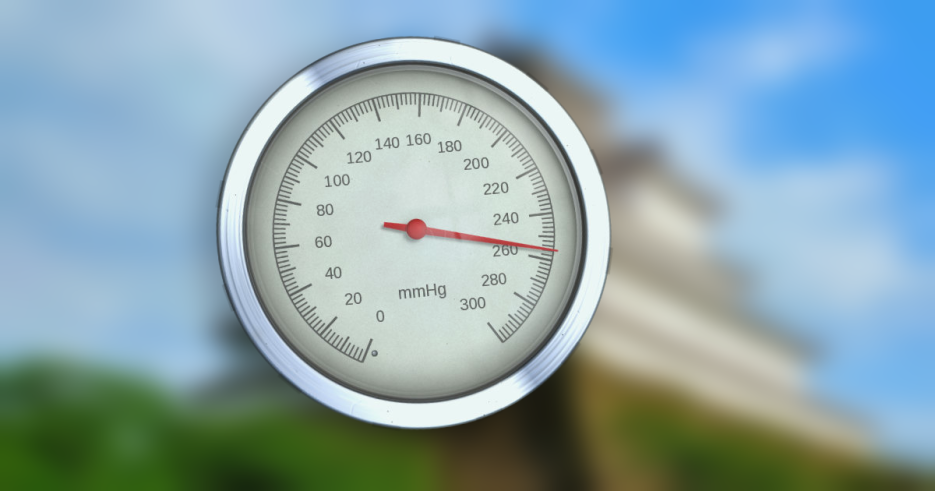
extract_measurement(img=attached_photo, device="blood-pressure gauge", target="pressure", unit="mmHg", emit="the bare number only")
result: 256
